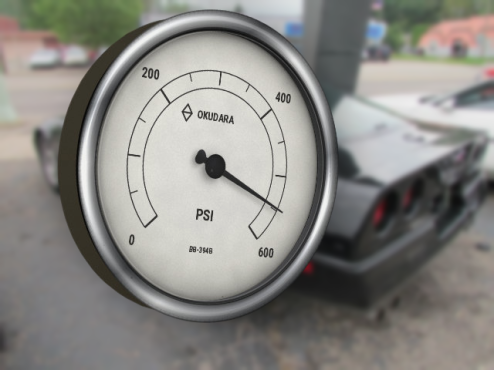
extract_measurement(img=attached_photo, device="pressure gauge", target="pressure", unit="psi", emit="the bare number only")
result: 550
